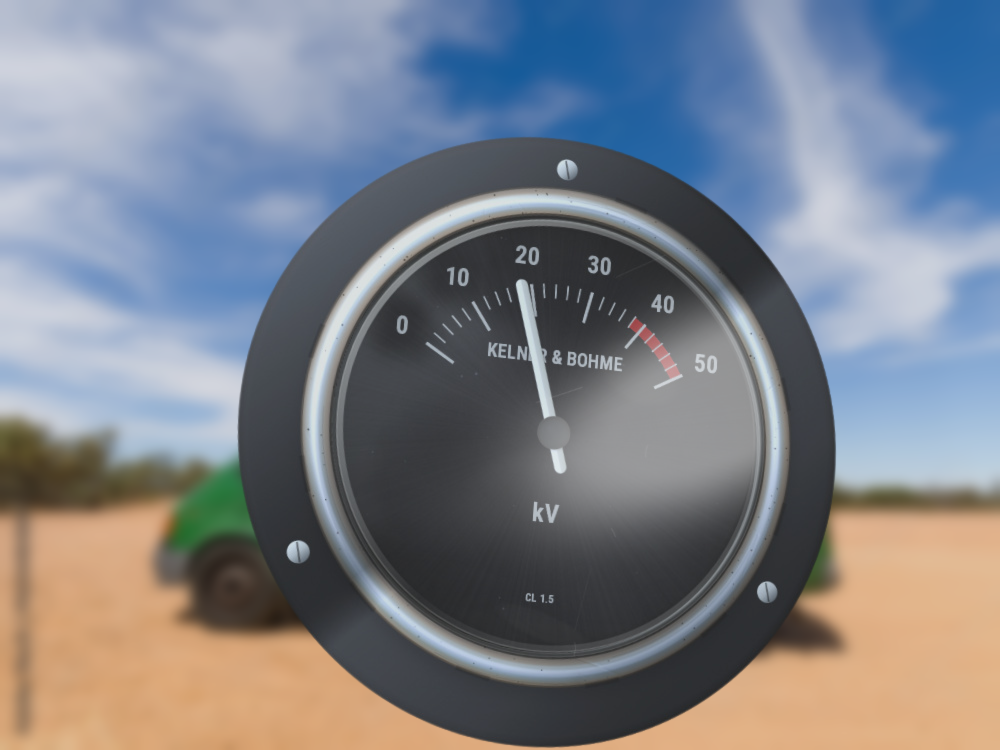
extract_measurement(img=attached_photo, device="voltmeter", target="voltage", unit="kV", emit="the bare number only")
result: 18
